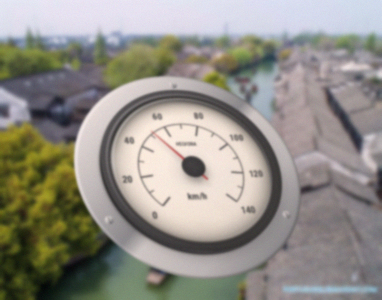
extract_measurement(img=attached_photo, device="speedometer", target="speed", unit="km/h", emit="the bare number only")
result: 50
